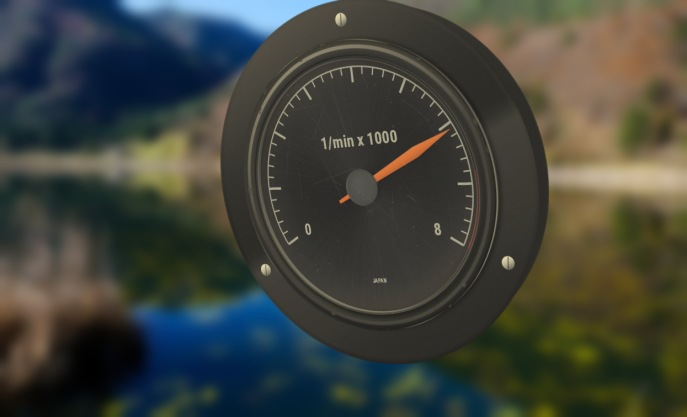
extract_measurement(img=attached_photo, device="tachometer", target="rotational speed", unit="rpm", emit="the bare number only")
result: 6100
